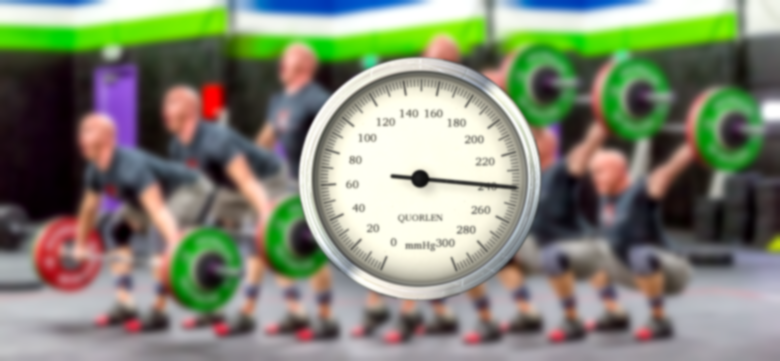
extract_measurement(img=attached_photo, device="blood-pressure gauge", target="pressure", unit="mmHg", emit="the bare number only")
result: 240
